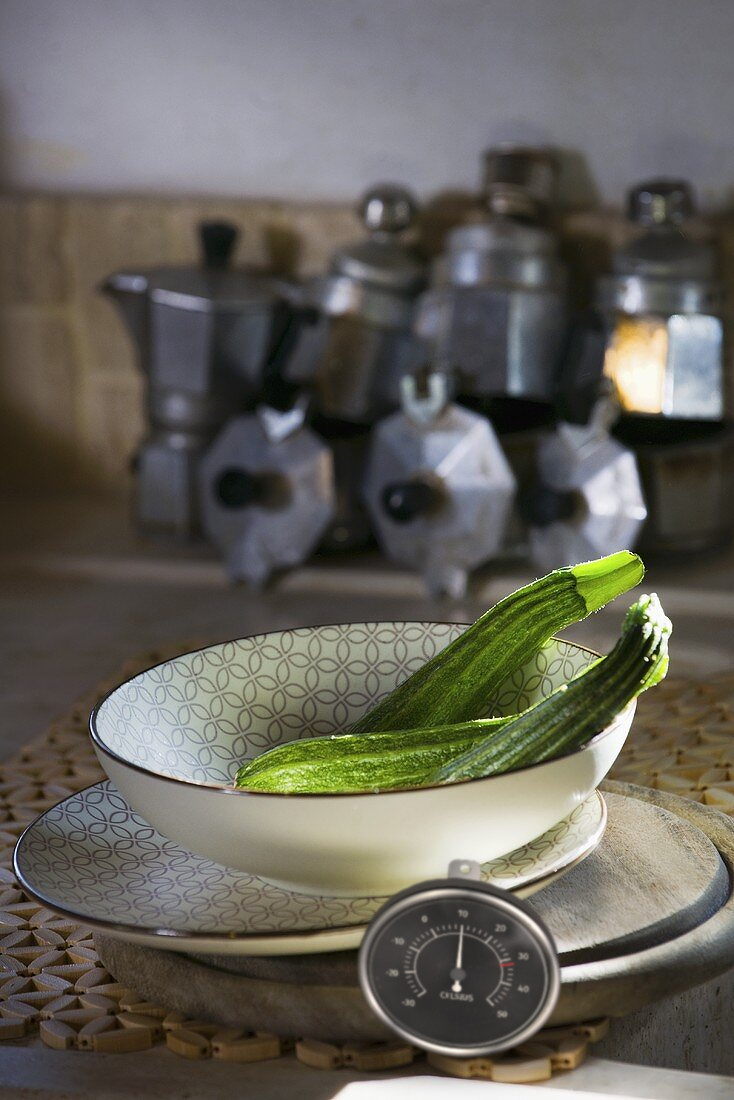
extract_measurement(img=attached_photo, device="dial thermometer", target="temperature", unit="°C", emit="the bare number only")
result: 10
